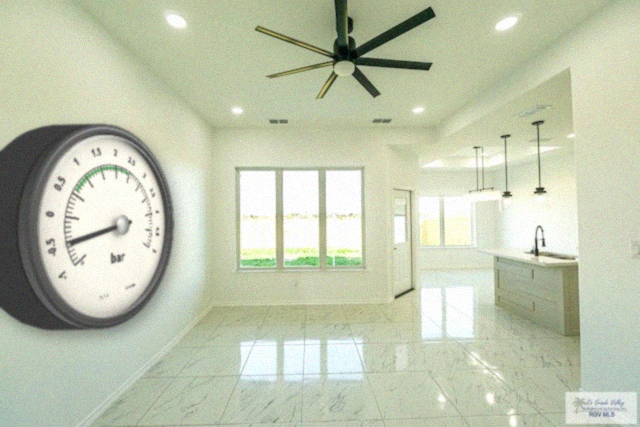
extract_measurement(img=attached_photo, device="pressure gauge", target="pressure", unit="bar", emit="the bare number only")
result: -0.5
